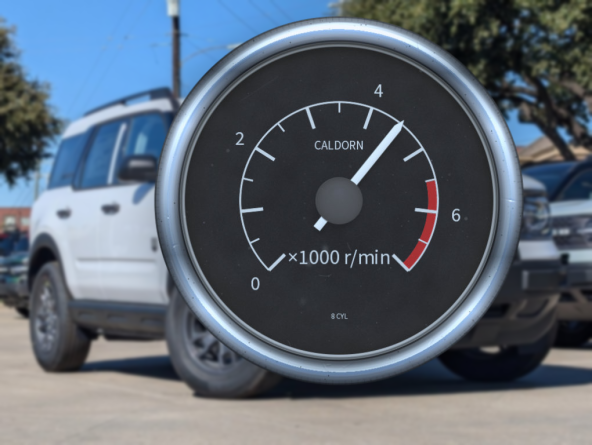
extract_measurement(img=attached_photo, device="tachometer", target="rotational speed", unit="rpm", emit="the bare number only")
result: 4500
